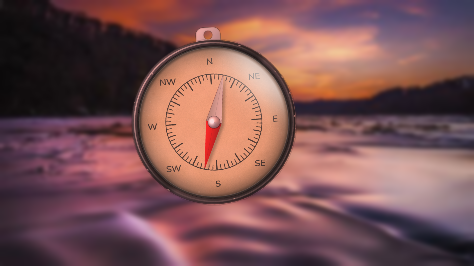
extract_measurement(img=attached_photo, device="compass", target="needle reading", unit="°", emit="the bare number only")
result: 195
